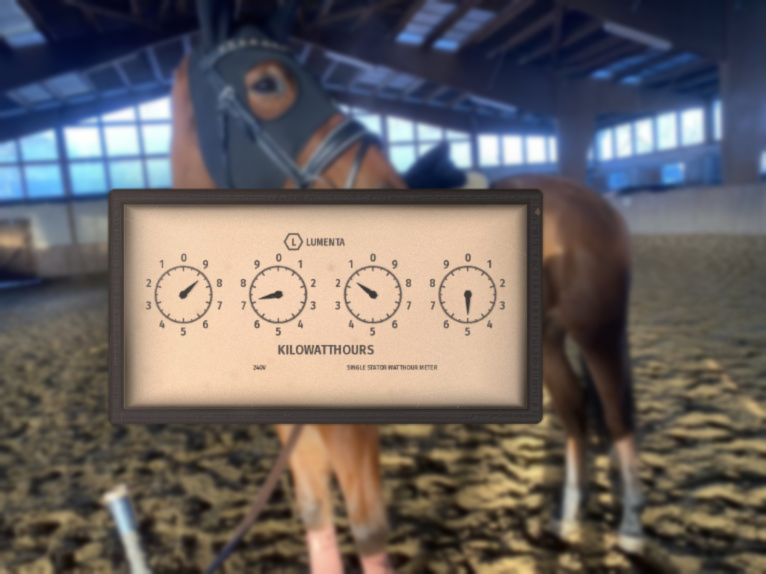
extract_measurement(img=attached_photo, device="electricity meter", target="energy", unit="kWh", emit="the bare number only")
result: 8715
